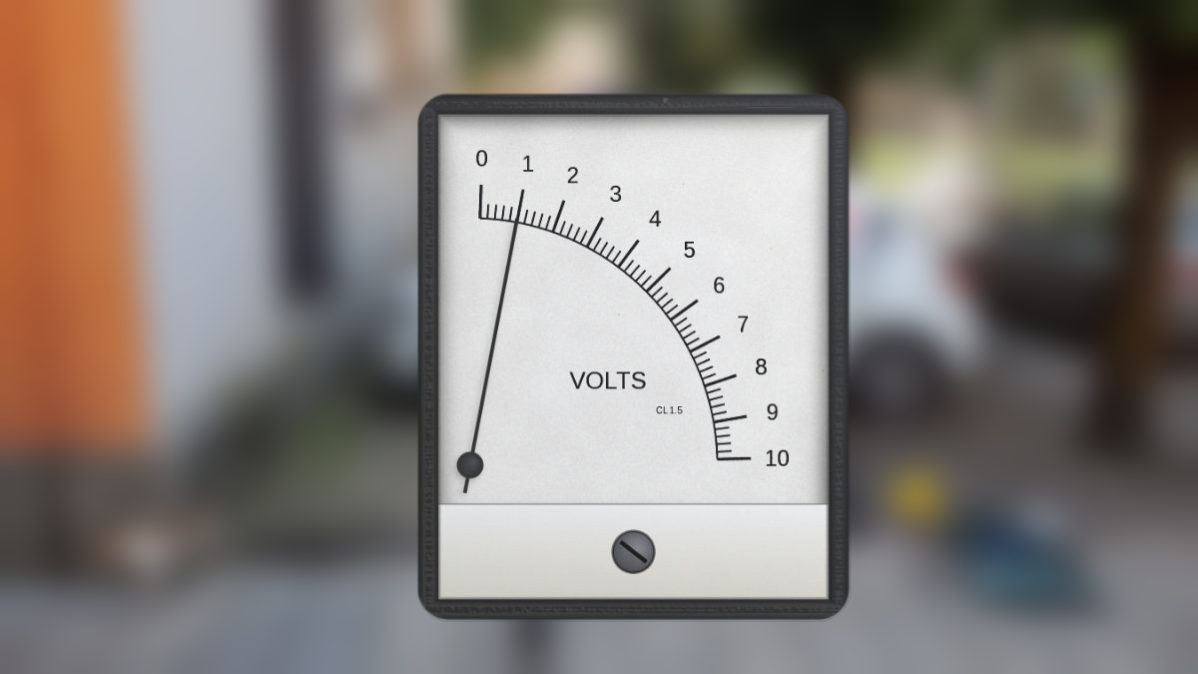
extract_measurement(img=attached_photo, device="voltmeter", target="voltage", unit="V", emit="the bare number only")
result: 1
